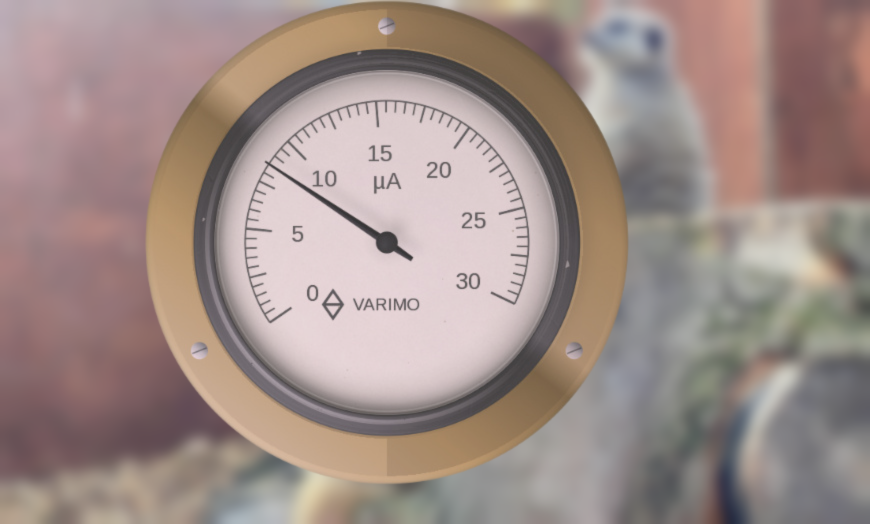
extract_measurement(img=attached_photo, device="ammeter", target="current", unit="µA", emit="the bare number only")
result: 8.5
